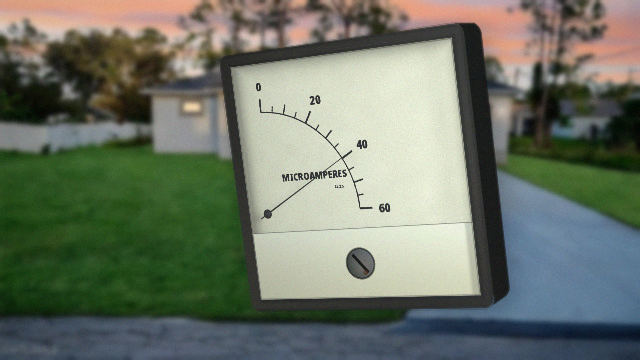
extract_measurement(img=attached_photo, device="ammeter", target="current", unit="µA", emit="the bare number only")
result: 40
